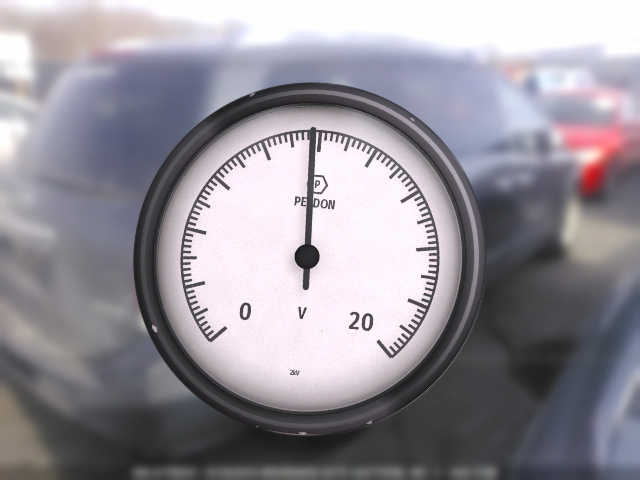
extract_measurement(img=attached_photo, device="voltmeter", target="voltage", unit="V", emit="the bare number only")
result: 9.8
